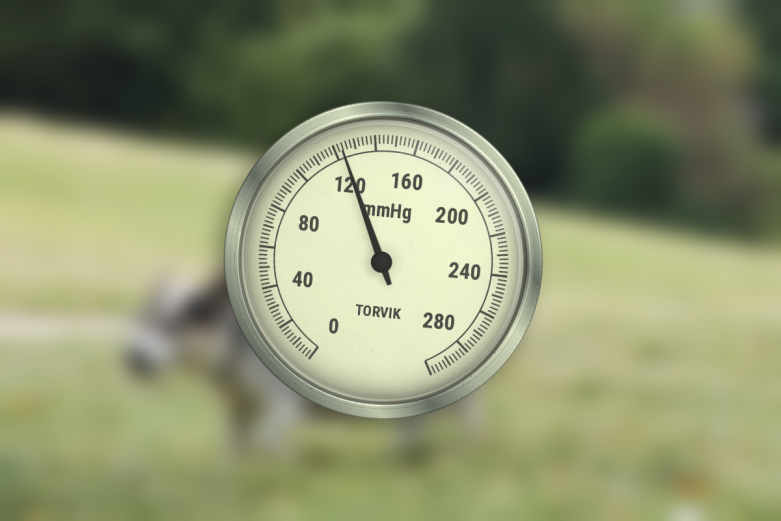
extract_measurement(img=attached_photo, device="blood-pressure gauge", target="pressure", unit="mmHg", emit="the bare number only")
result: 124
